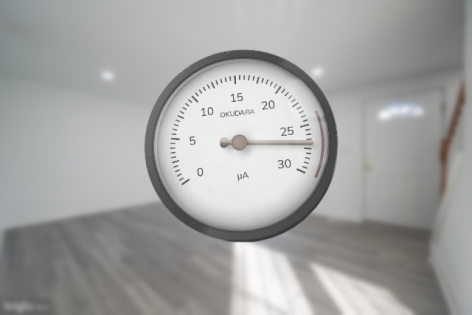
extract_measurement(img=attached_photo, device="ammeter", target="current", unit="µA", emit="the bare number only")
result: 27
